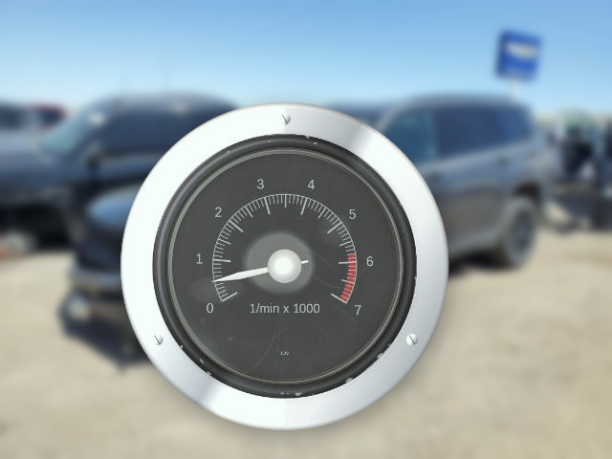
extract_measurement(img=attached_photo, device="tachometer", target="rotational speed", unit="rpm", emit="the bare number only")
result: 500
